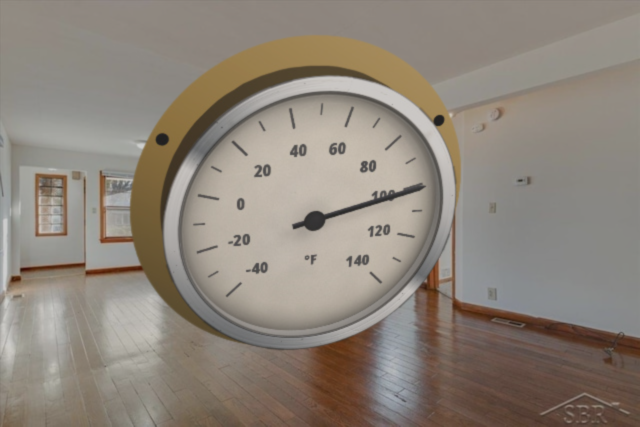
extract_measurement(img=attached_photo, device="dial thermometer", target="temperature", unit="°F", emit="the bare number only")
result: 100
